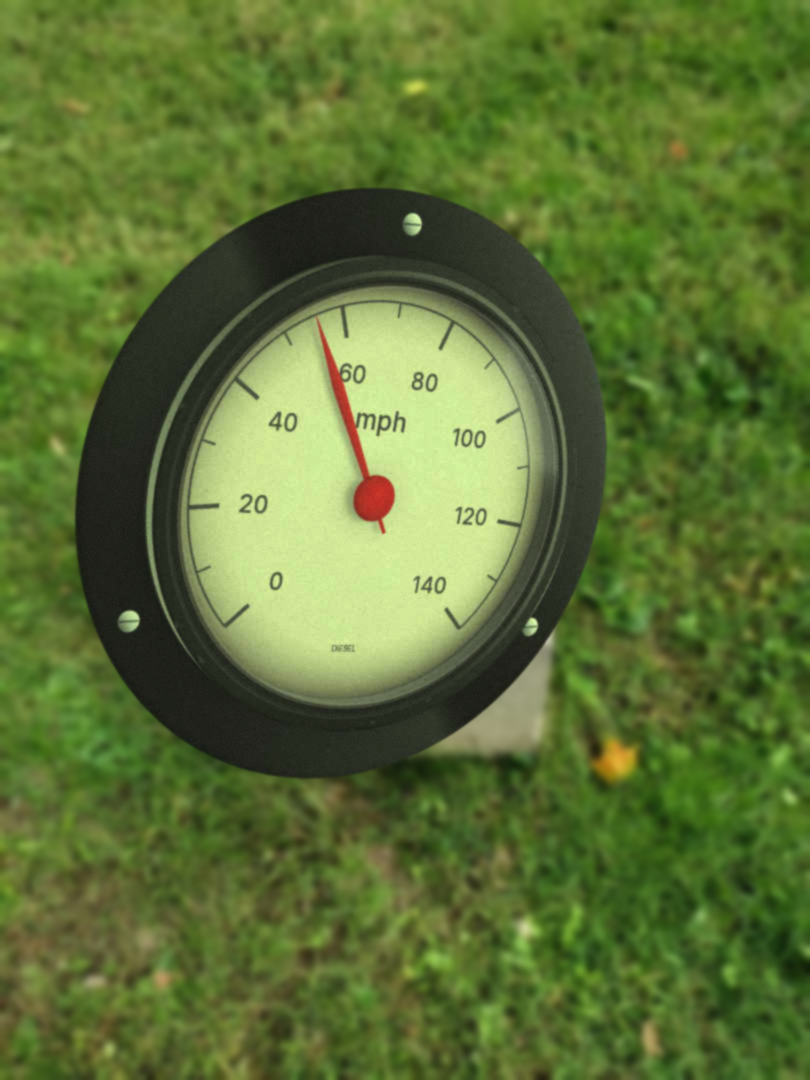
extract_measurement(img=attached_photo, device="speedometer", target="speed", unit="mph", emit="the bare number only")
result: 55
